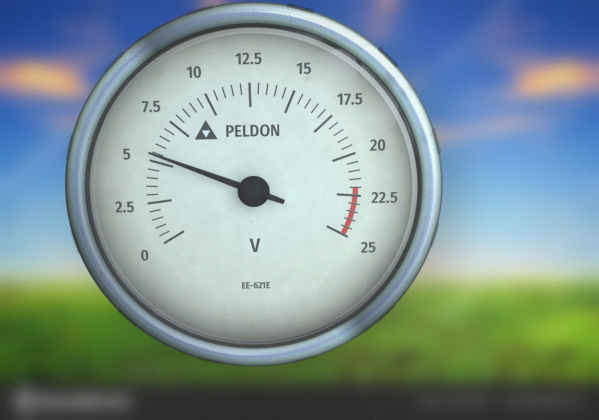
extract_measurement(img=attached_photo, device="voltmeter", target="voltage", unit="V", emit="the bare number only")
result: 5.5
